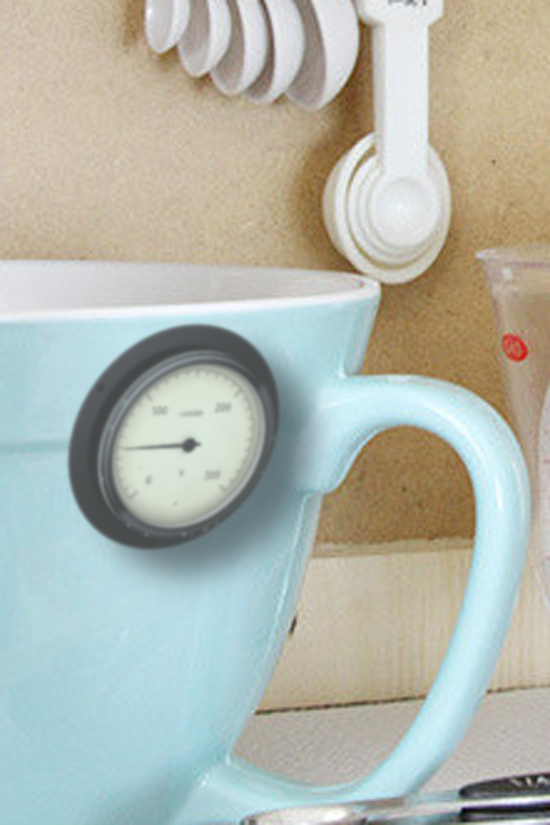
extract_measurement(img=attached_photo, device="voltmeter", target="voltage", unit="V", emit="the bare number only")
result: 50
